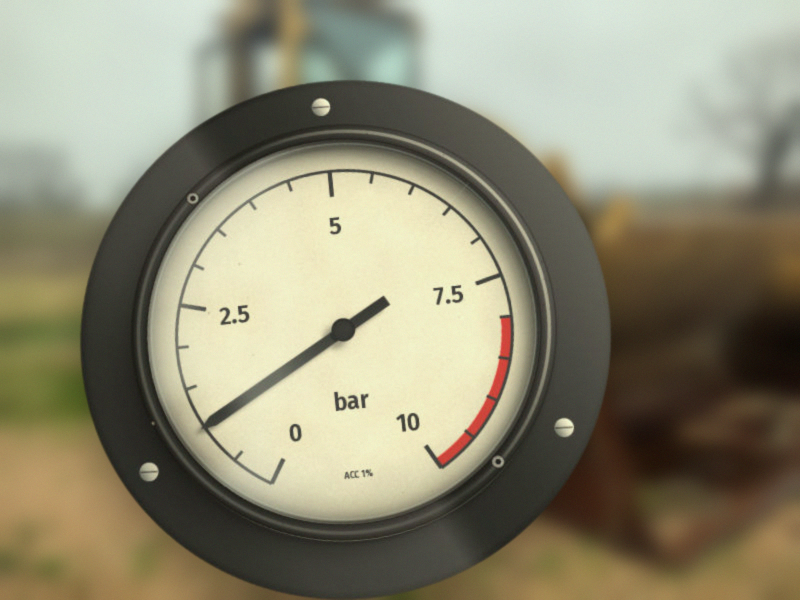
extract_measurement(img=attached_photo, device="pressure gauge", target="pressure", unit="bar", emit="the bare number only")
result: 1
